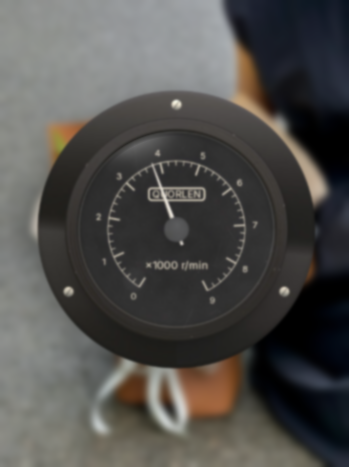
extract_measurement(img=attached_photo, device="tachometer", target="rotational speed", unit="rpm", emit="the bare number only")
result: 3800
